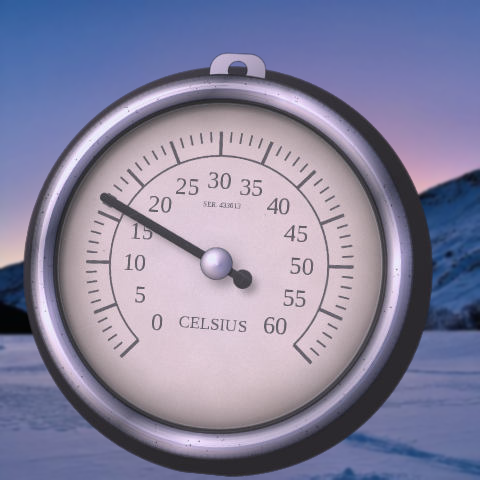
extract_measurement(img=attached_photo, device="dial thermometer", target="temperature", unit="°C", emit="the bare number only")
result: 16.5
